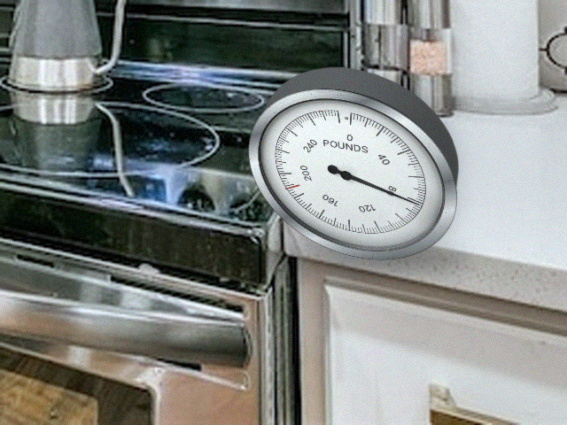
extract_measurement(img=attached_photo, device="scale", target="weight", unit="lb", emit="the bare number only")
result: 80
